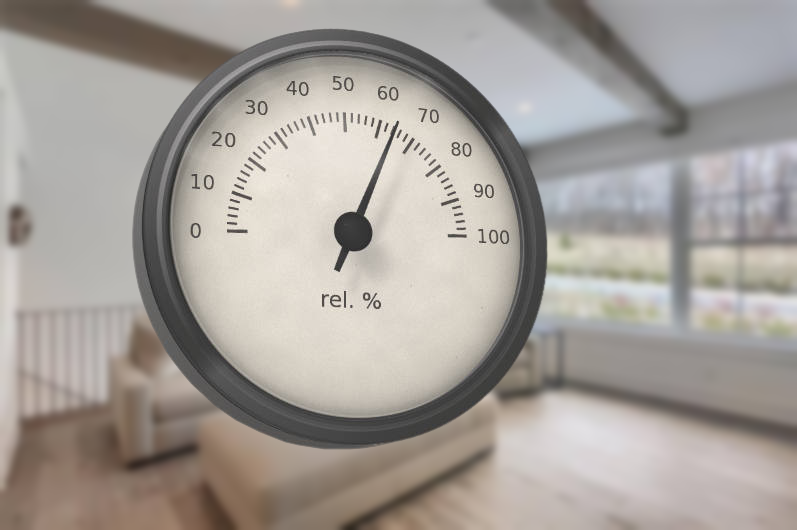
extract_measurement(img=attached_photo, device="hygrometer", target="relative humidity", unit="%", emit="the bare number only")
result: 64
